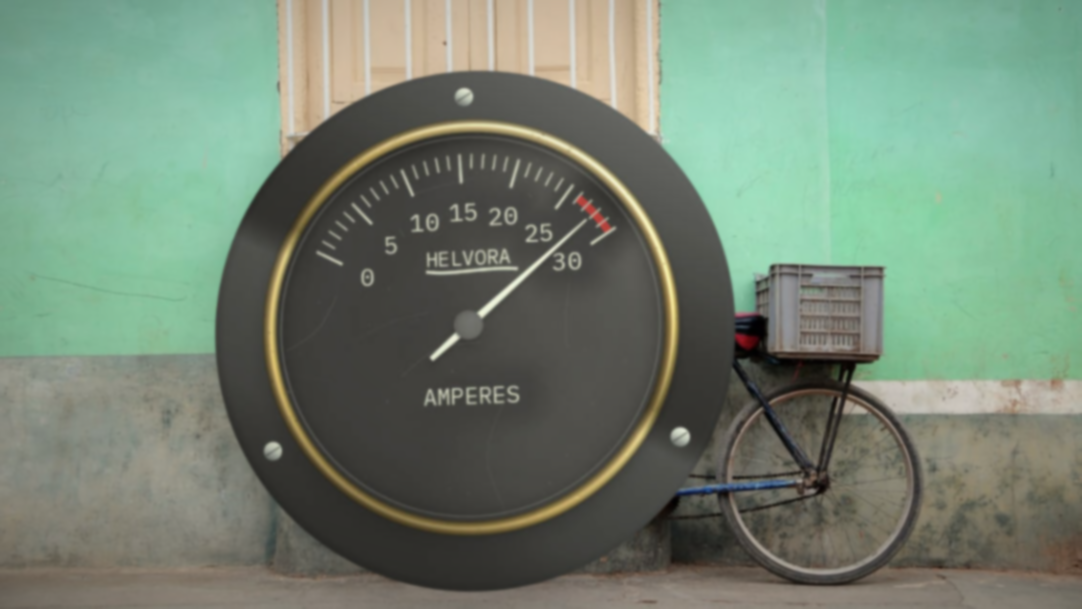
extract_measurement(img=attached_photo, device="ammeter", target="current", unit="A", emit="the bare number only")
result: 28
